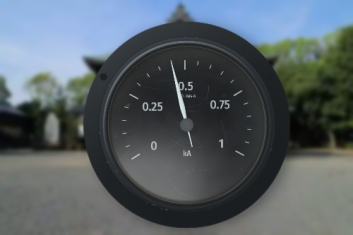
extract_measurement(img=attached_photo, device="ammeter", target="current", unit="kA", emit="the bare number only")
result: 0.45
